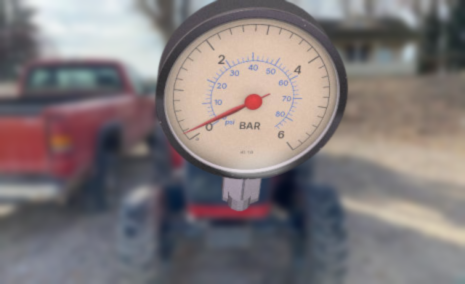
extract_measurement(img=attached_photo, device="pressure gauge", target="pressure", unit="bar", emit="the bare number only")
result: 0.2
